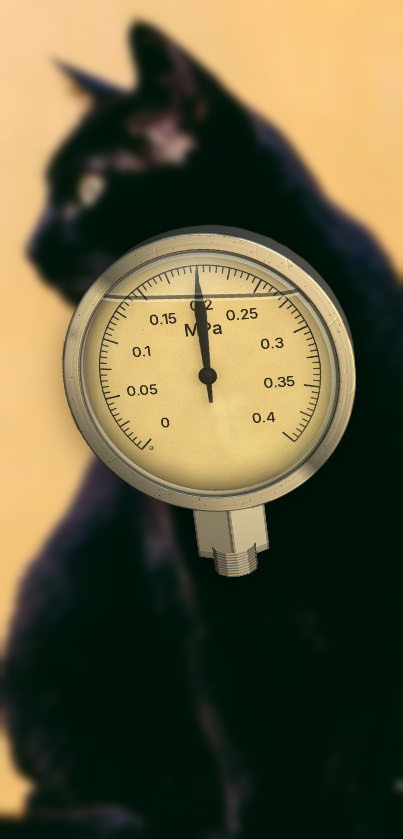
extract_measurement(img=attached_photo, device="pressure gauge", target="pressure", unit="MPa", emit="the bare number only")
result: 0.2
